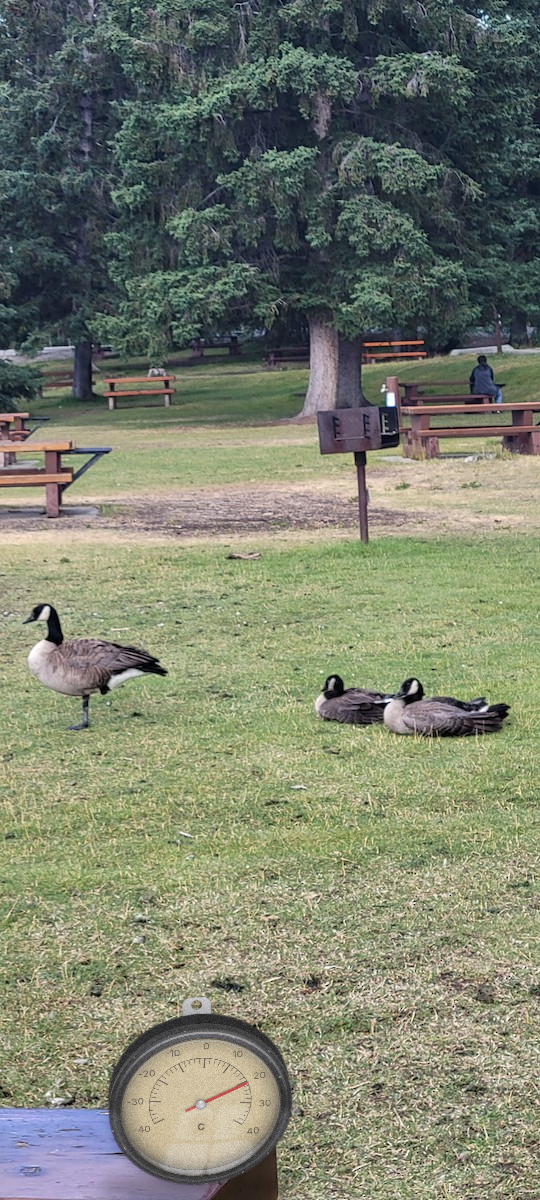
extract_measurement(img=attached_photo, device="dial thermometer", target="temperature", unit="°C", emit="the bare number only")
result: 20
